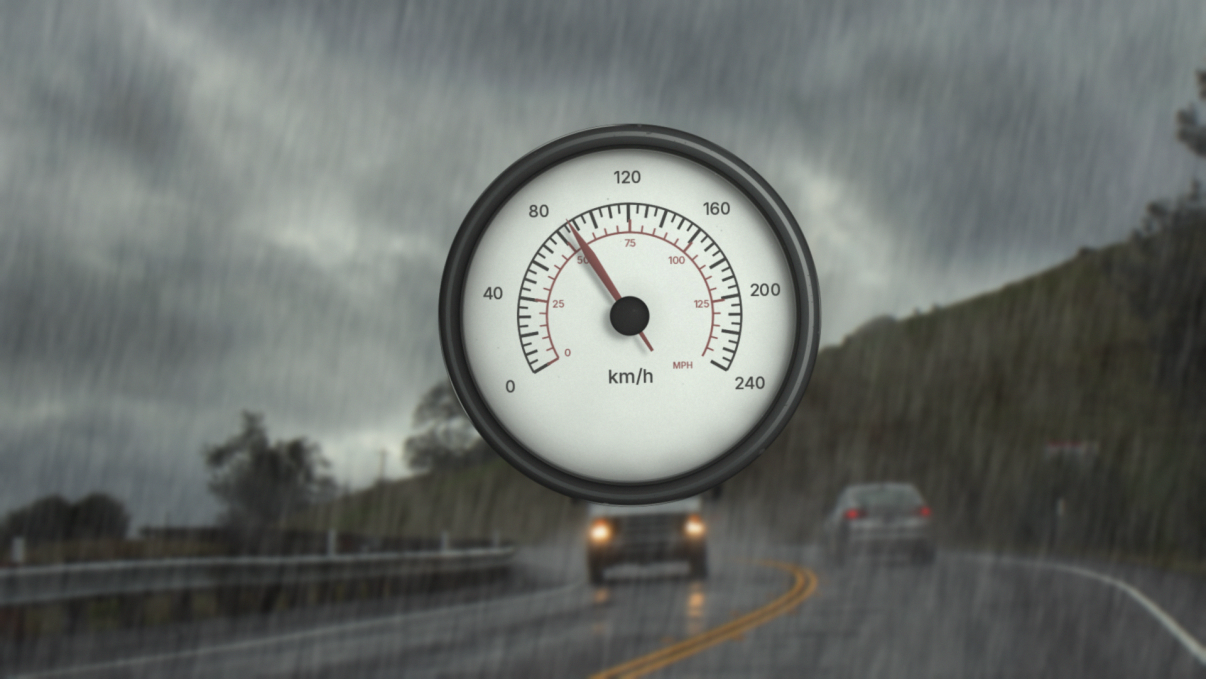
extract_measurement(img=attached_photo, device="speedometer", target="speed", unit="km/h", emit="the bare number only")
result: 87.5
